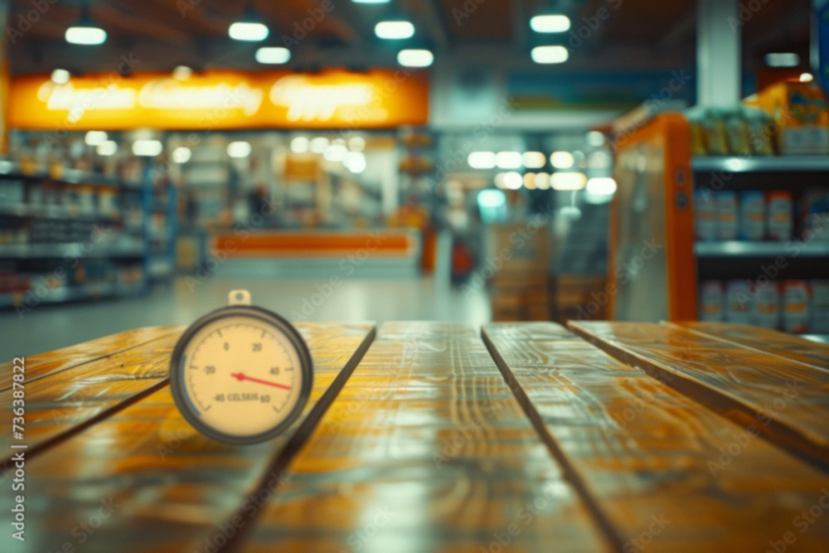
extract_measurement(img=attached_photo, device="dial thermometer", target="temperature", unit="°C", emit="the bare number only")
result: 48
